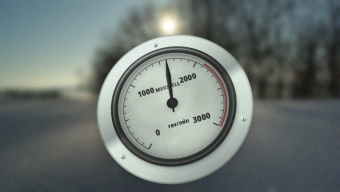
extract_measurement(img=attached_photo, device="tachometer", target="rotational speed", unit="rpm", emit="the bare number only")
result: 1600
